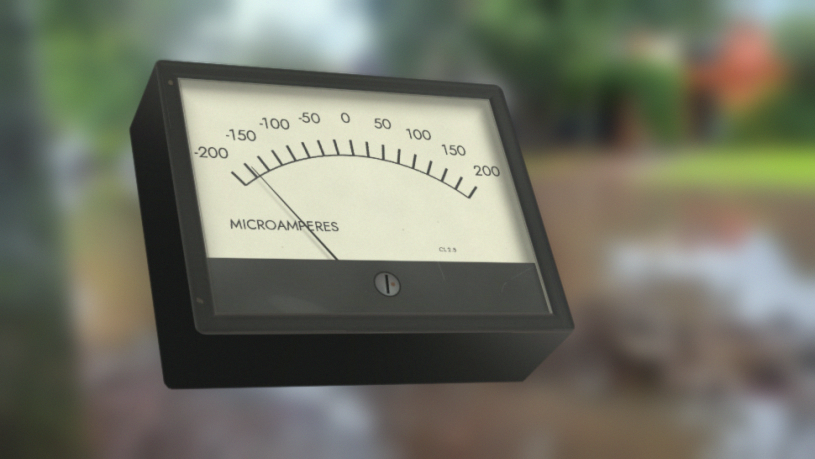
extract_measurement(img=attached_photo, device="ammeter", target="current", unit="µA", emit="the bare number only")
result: -175
